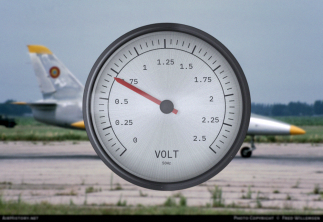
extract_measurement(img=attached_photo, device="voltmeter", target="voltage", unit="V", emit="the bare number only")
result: 0.7
